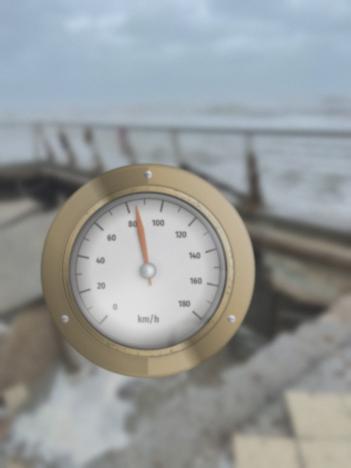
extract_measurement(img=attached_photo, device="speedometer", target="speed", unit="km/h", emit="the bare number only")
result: 85
